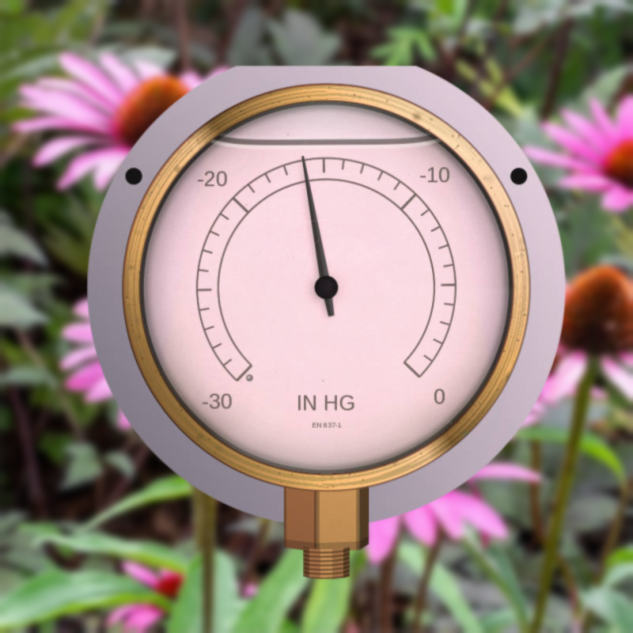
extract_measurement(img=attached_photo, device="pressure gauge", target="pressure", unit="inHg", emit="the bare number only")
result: -16
